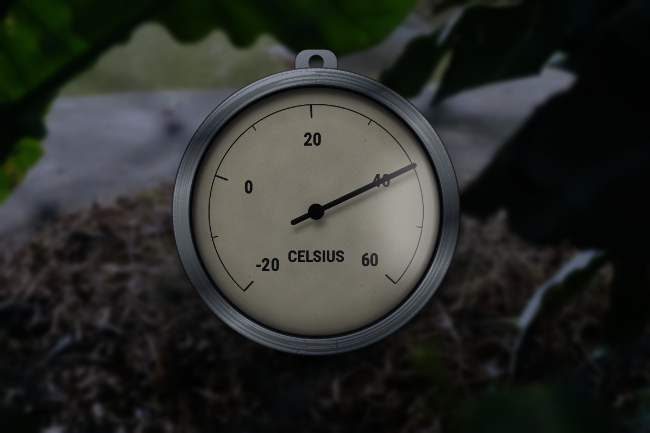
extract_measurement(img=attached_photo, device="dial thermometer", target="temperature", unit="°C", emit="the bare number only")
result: 40
